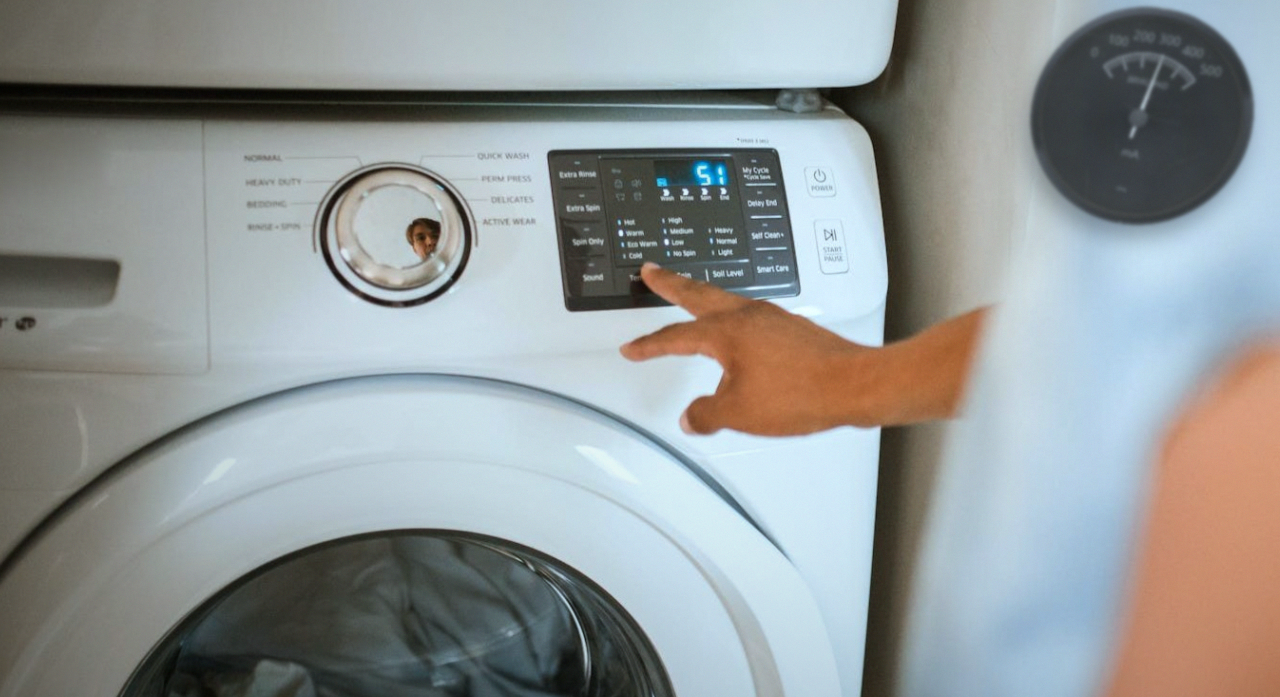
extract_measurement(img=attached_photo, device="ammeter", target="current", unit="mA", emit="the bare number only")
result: 300
